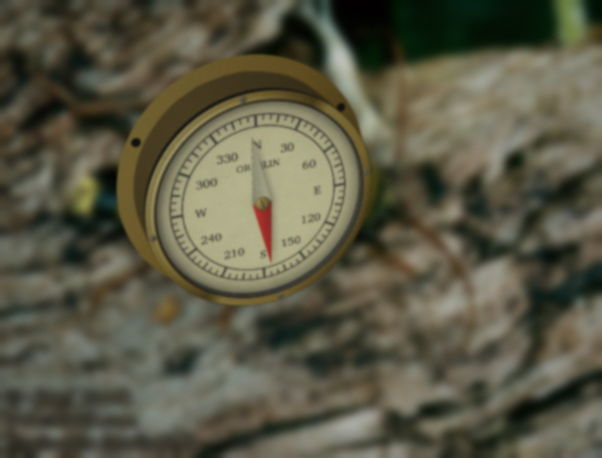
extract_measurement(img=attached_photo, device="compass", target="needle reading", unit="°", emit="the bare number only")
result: 175
